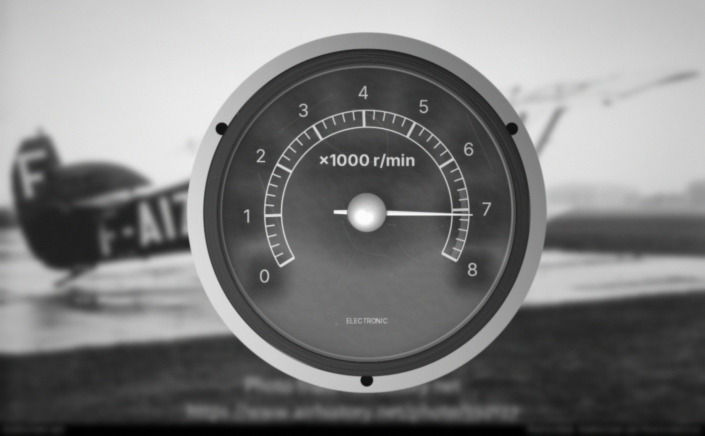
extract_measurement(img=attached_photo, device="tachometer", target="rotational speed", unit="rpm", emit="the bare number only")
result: 7100
